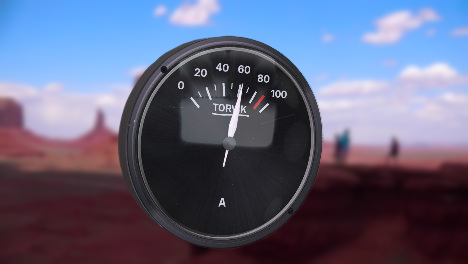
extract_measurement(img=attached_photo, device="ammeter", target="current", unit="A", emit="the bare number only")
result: 60
